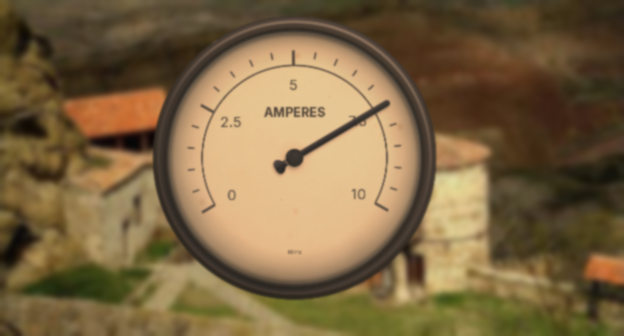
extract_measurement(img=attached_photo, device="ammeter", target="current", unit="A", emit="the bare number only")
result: 7.5
